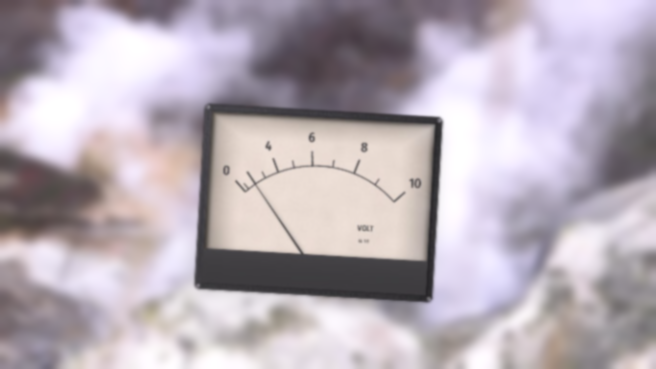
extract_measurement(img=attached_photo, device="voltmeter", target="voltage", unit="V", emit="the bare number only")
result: 2
